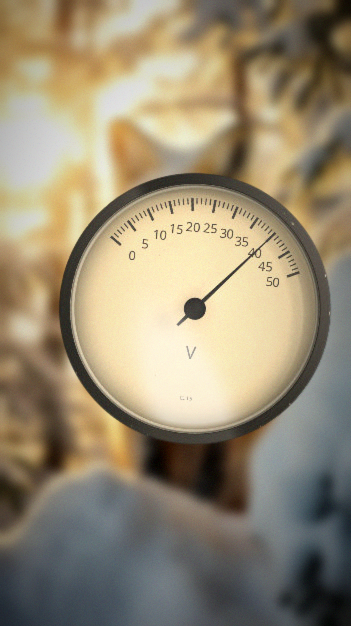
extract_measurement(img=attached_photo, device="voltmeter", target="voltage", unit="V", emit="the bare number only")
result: 40
